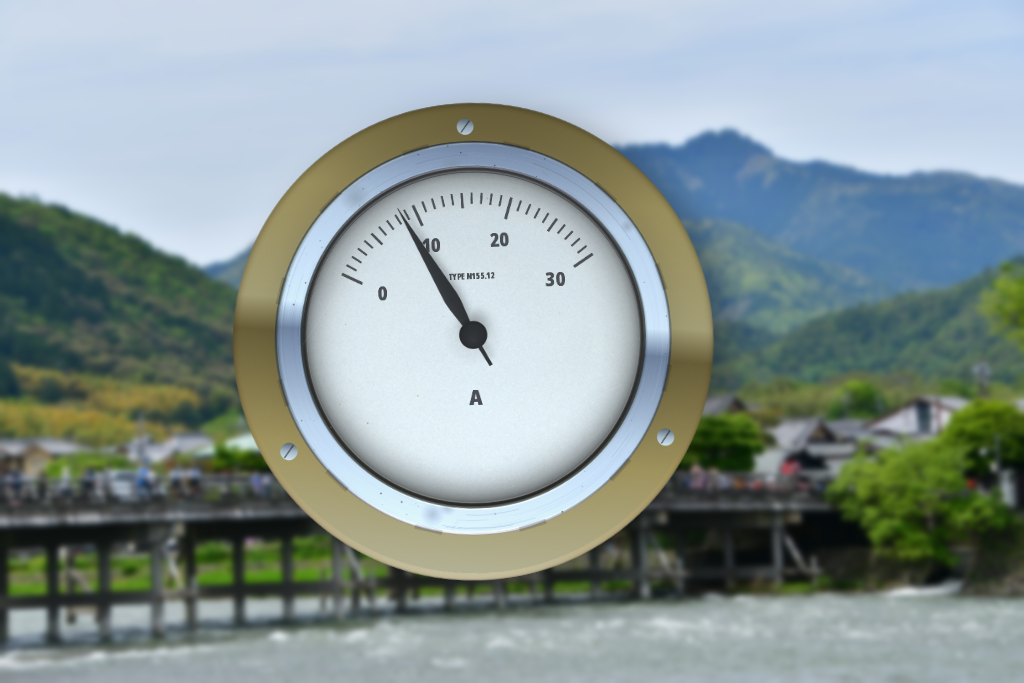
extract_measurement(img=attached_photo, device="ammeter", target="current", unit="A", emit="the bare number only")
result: 8.5
